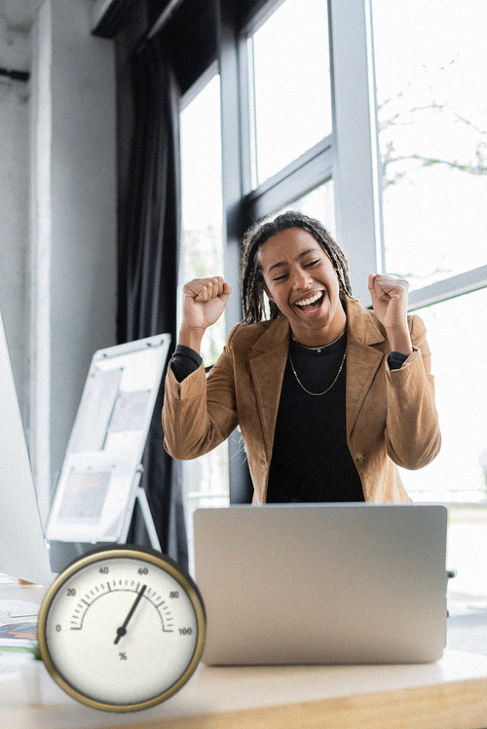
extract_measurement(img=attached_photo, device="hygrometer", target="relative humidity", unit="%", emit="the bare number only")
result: 64
